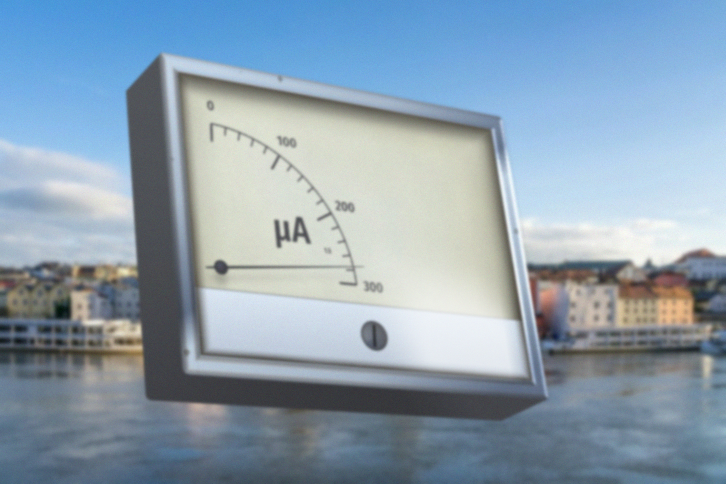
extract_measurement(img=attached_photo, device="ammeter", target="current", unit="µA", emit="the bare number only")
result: 280
